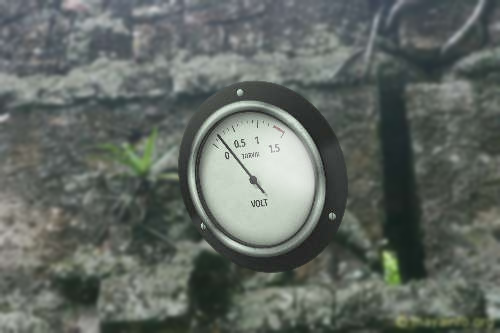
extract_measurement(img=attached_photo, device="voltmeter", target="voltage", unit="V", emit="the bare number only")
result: 0.2
